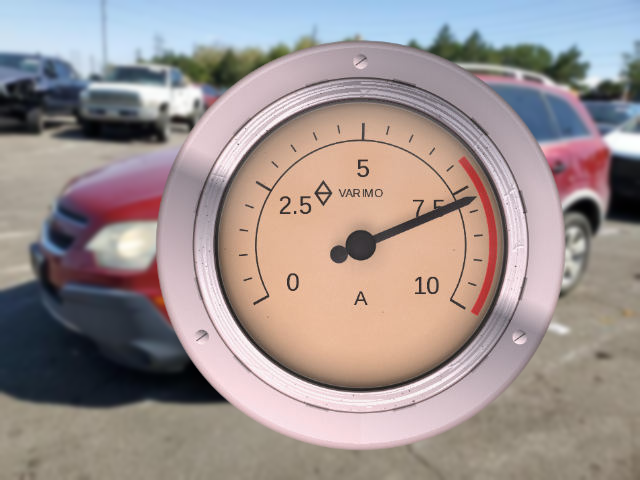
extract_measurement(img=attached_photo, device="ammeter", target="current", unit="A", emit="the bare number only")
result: 7.75
